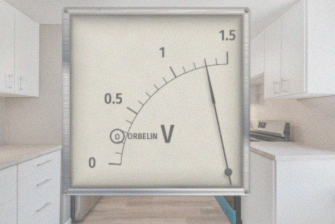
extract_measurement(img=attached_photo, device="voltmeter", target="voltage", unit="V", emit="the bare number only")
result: 1.3
